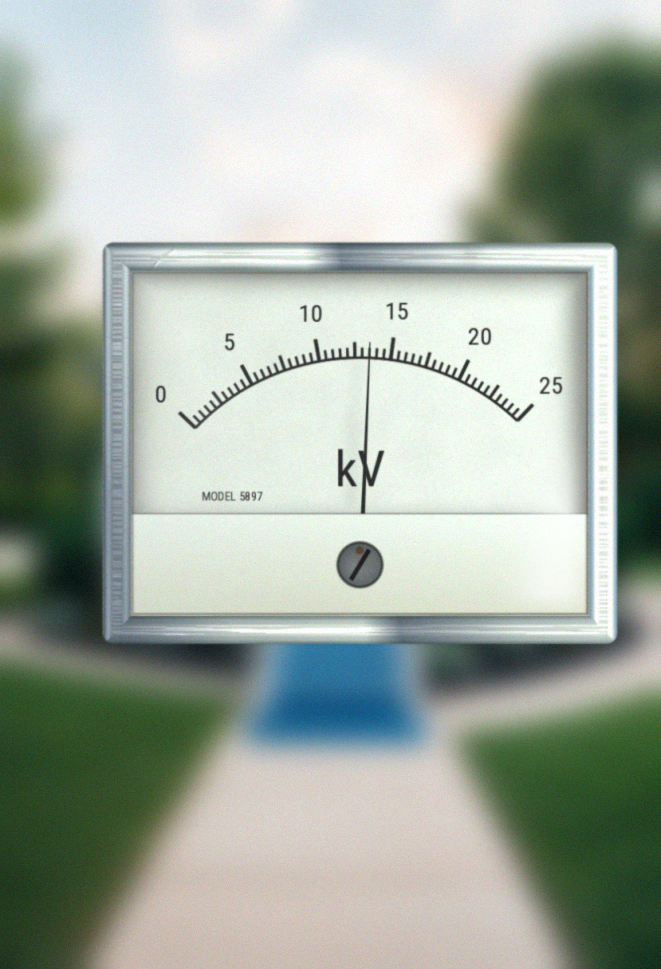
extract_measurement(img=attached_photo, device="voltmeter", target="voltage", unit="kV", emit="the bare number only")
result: 13.5
